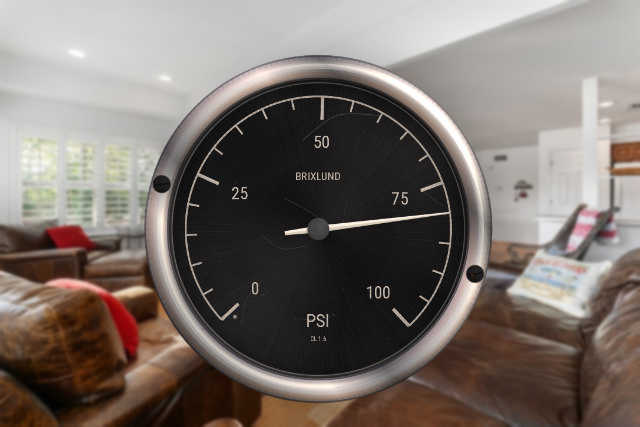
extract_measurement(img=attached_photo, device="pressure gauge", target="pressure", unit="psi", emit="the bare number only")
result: 80
